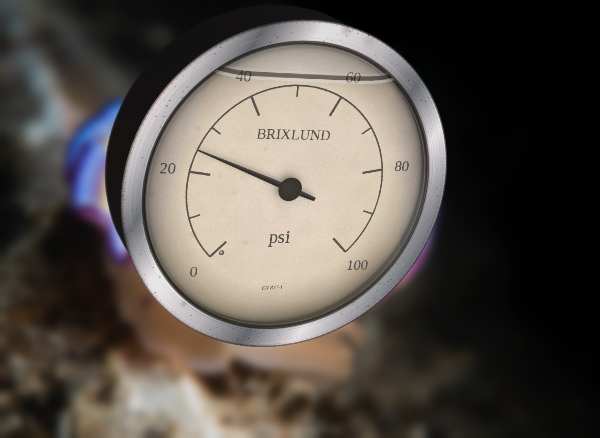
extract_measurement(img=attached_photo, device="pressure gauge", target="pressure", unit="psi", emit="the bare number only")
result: 25
